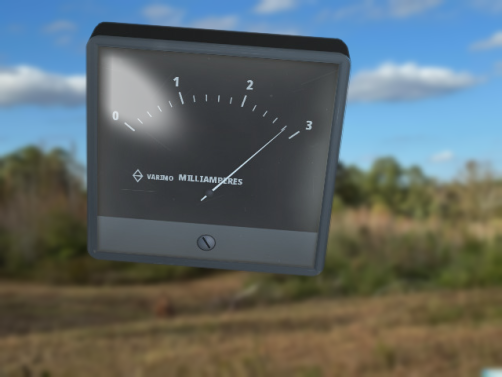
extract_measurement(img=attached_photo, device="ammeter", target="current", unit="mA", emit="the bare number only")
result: 2.8
